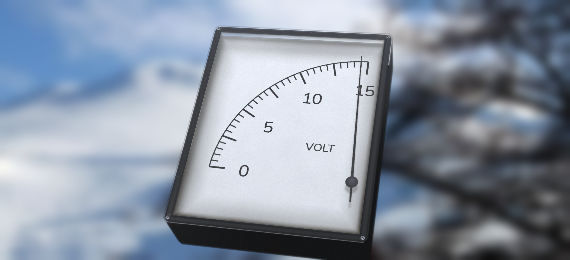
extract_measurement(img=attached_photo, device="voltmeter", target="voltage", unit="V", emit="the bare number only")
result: 14.5
